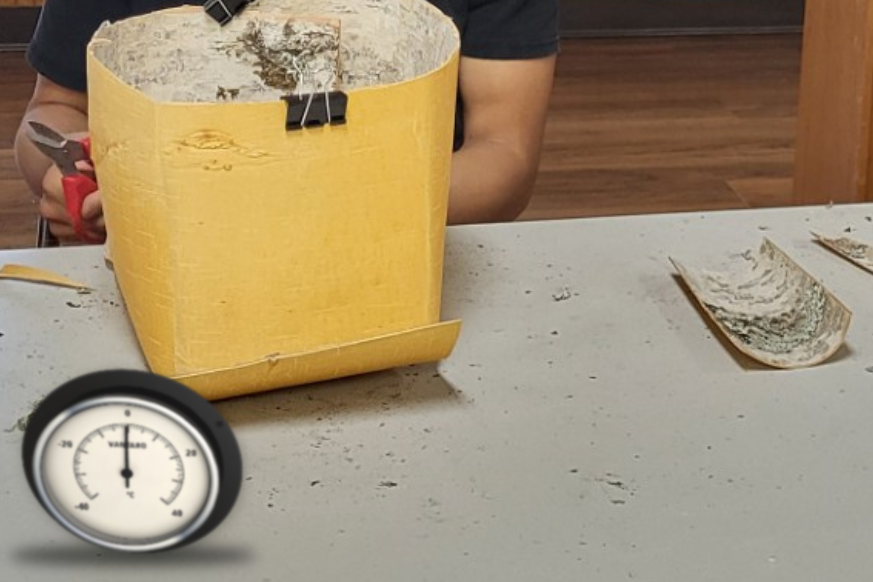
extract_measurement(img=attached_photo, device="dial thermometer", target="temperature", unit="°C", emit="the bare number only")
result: 0
